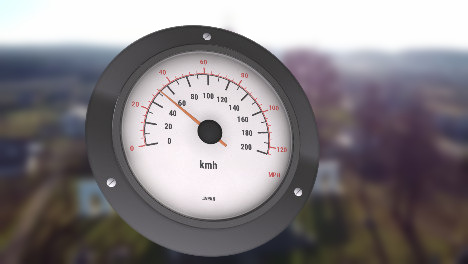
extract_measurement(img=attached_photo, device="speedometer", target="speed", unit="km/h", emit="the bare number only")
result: 50
